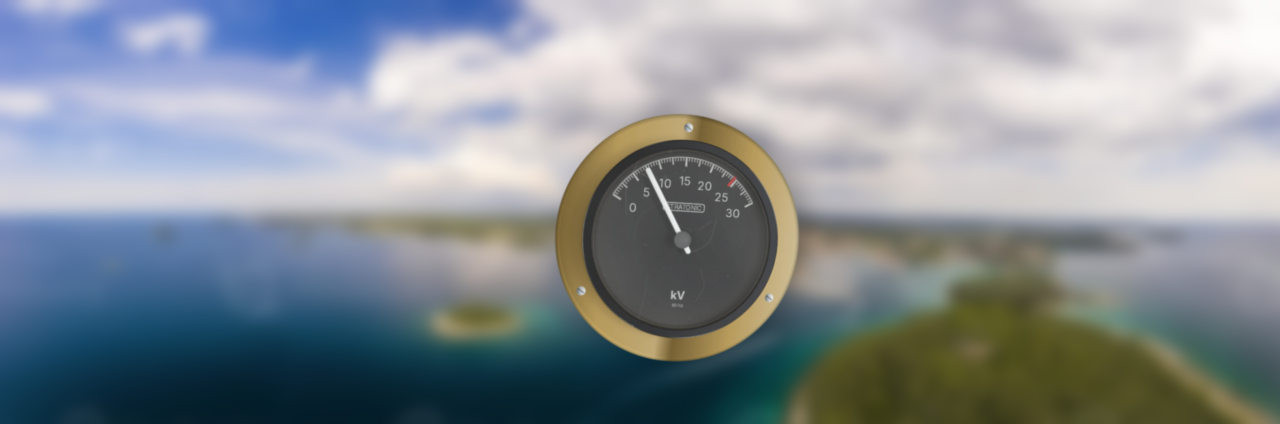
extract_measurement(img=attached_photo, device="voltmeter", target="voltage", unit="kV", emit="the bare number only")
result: 7.5
